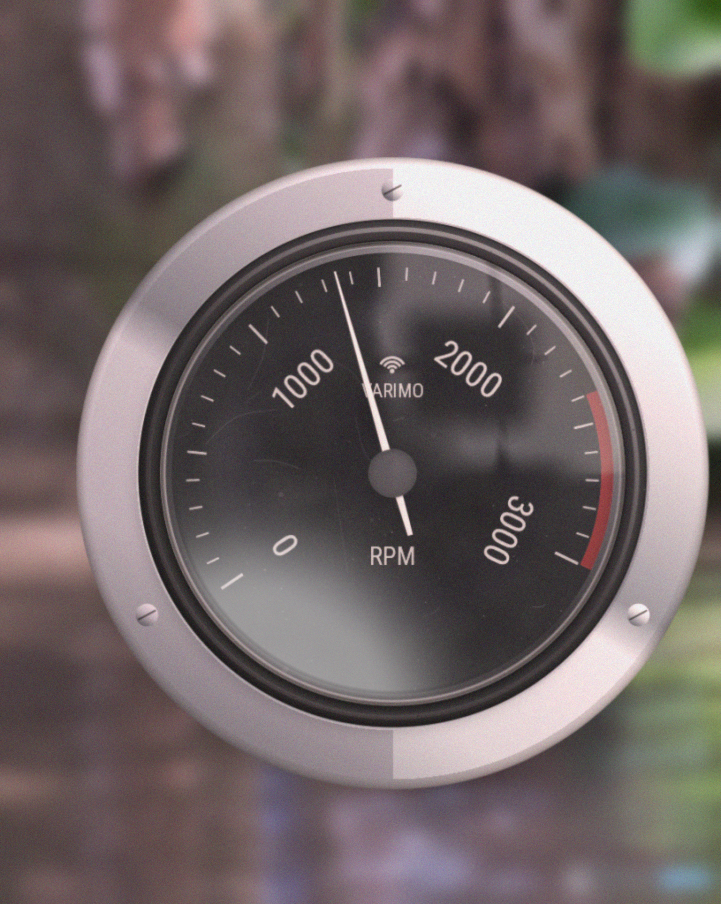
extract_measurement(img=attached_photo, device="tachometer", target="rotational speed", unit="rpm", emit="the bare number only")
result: 1350
